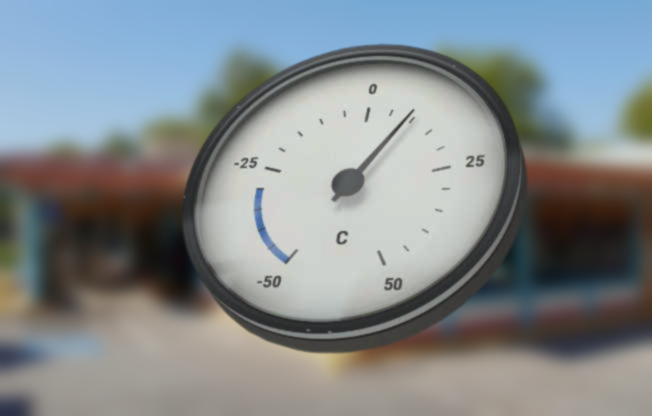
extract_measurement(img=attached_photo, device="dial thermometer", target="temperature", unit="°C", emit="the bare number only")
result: 10
